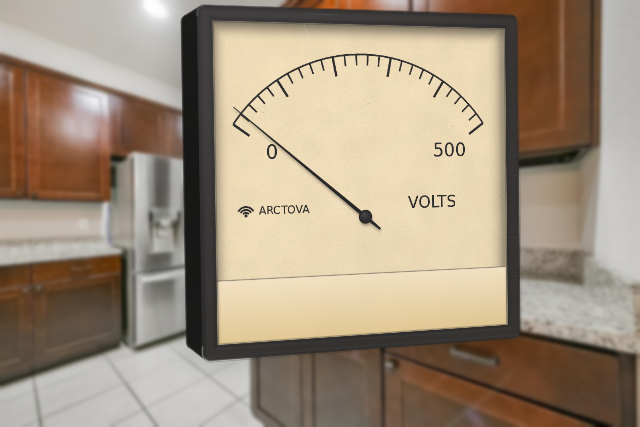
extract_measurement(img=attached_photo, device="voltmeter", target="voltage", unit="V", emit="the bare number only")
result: 20
